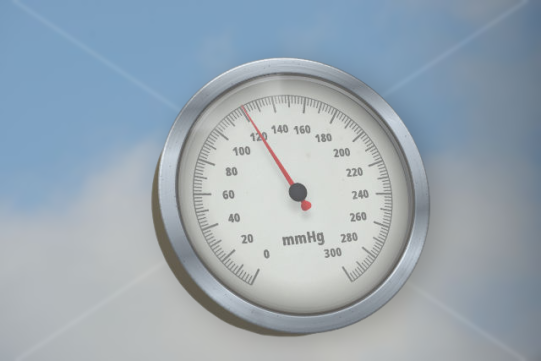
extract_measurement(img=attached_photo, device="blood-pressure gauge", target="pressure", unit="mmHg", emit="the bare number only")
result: 120
